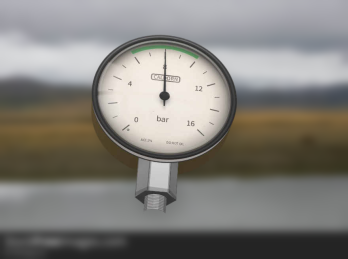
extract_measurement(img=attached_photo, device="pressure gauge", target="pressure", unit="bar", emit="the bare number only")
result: 8
